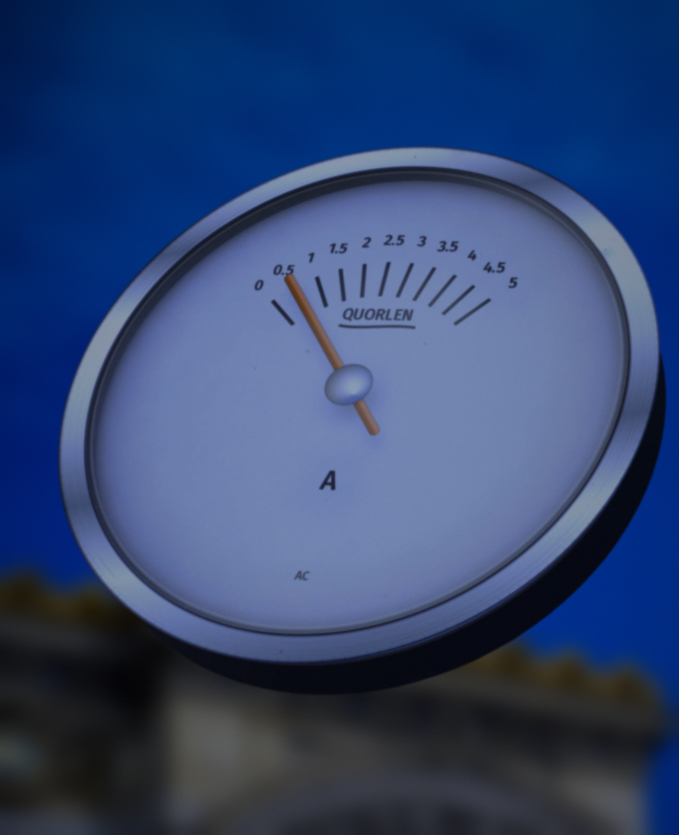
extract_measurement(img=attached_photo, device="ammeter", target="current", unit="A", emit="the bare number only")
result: 0.5
